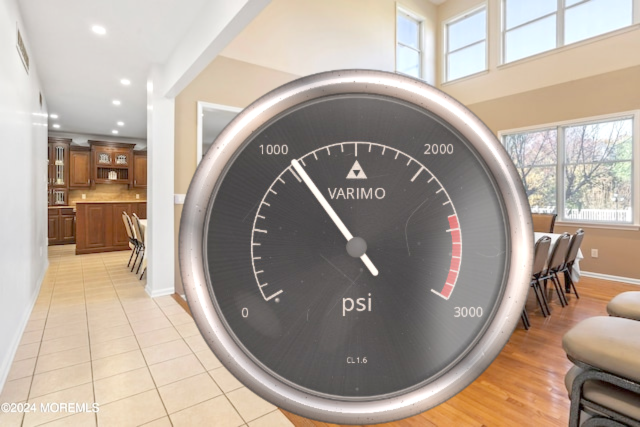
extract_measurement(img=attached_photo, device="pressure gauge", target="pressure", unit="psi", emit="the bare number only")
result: 1050
